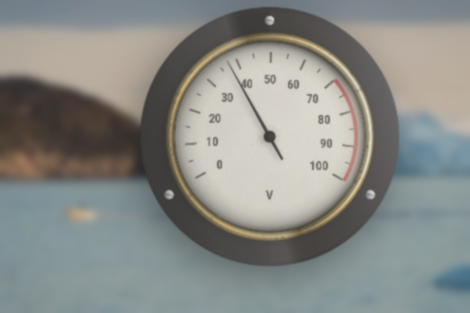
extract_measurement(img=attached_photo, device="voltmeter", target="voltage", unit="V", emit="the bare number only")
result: 37.5
